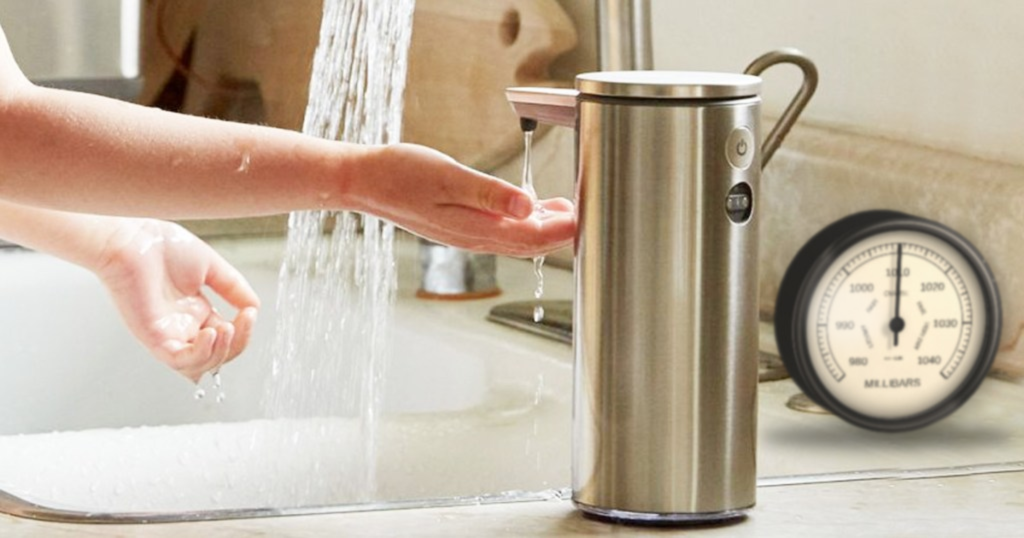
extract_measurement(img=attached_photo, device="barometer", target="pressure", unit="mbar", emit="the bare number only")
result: 1010
